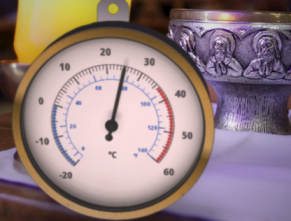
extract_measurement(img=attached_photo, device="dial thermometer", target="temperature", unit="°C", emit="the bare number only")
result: 25
